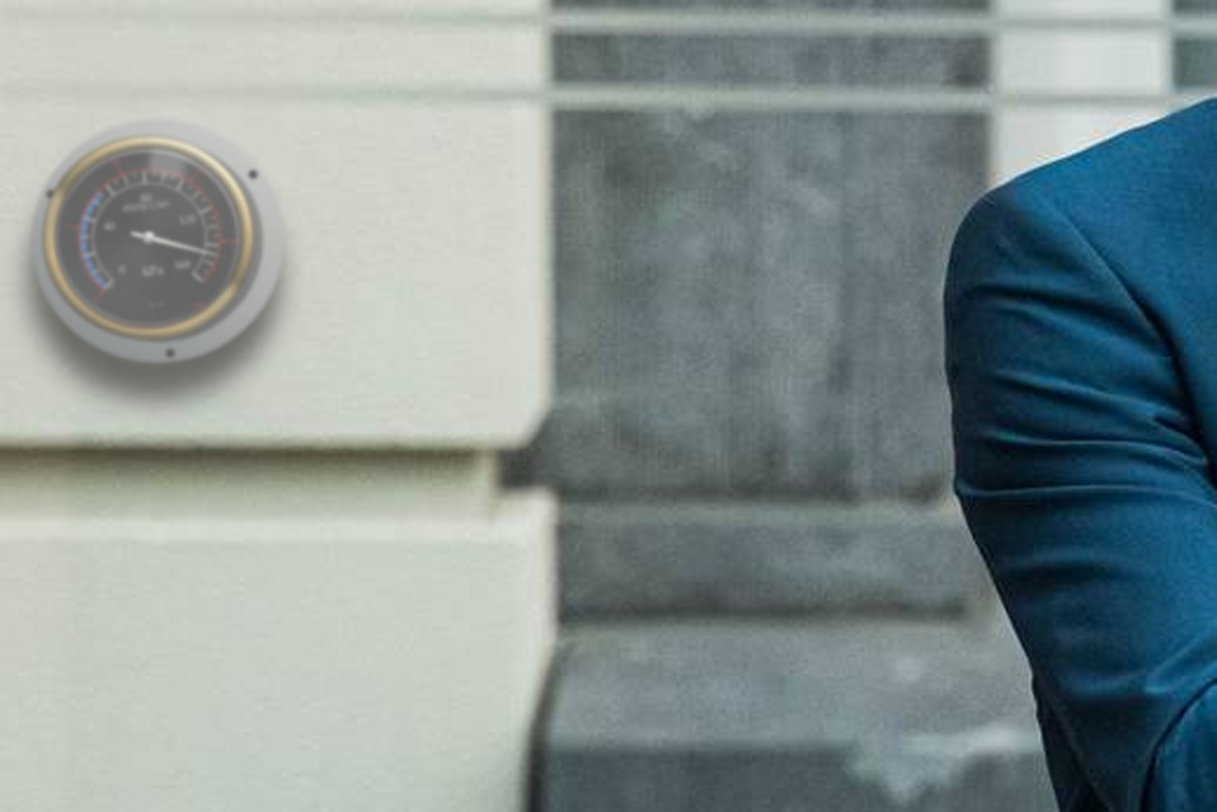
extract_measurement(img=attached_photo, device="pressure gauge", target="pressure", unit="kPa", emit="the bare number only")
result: 145
